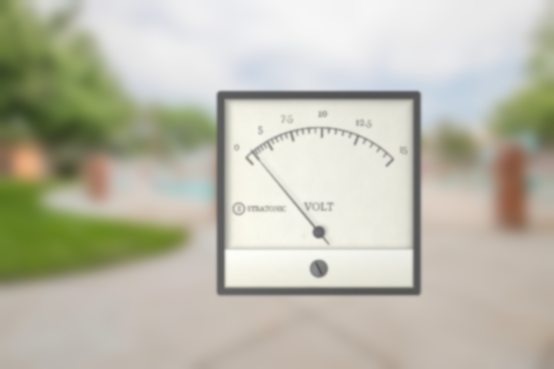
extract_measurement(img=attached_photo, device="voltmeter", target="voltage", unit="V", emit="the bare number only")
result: 2.5
